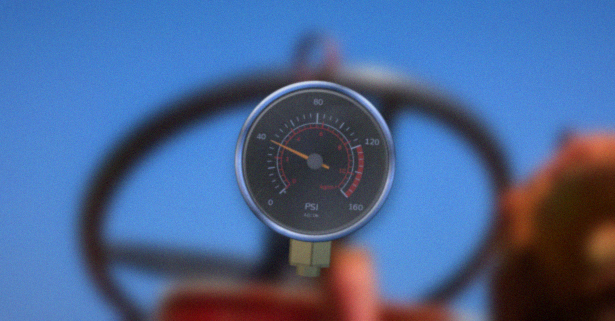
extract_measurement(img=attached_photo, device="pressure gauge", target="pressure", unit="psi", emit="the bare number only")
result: 40
